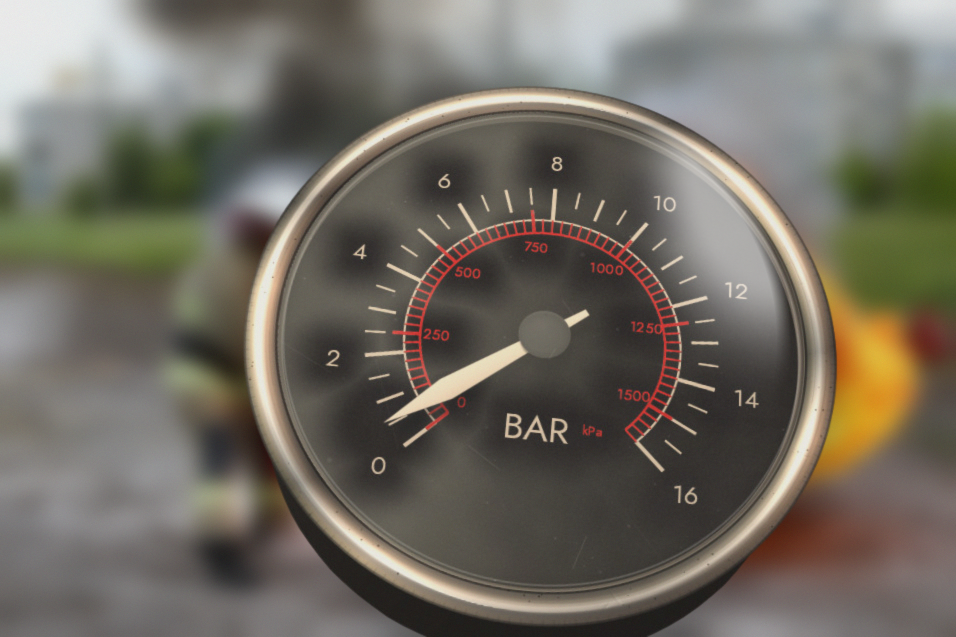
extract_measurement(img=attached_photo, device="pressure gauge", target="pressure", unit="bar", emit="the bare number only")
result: 0.5
